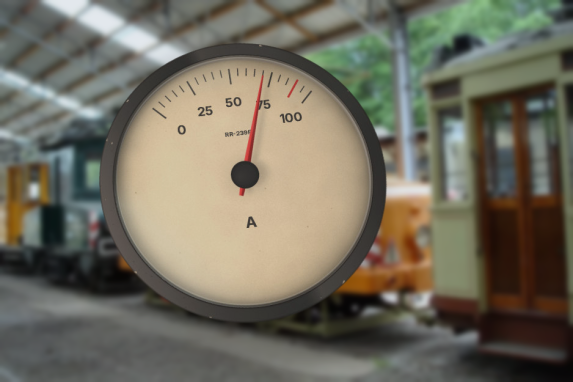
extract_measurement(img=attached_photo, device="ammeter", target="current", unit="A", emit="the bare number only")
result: 70
